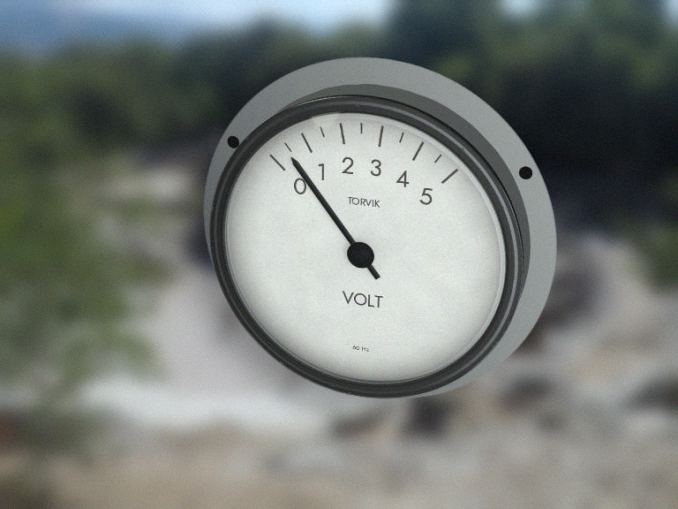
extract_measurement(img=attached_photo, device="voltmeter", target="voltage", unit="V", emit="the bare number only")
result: 0.5
